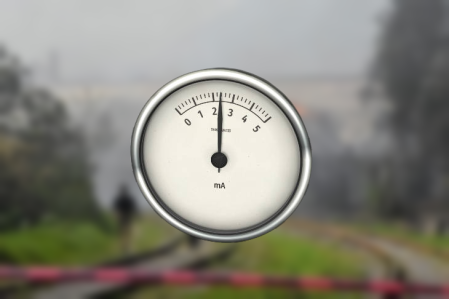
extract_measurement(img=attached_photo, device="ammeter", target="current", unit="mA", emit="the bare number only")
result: 2.4
